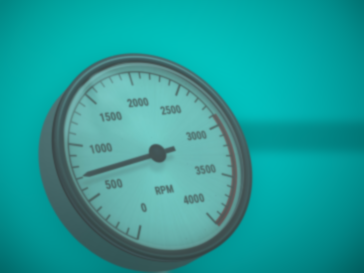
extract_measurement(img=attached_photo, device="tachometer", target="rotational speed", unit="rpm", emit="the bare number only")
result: 700
